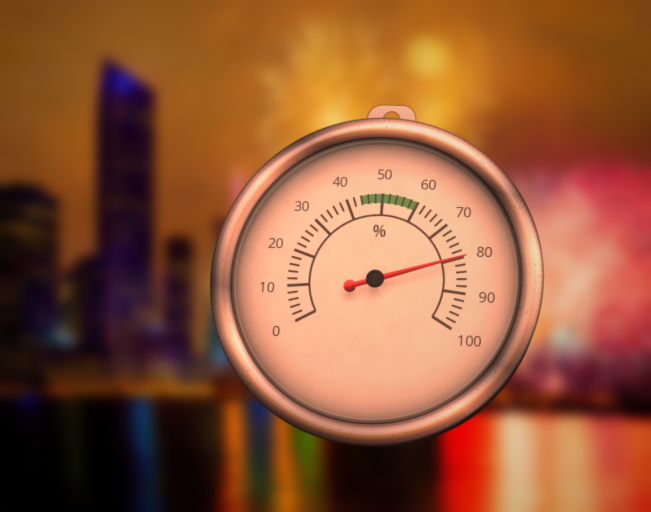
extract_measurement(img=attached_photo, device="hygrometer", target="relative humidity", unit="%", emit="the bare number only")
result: 80
